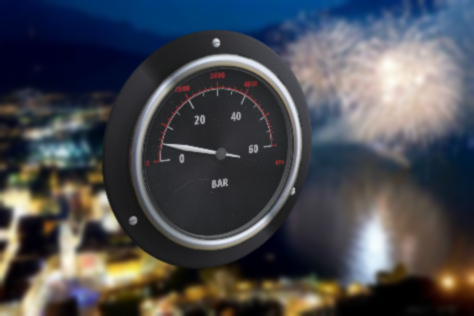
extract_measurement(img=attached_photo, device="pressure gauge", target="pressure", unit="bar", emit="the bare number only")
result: 5
